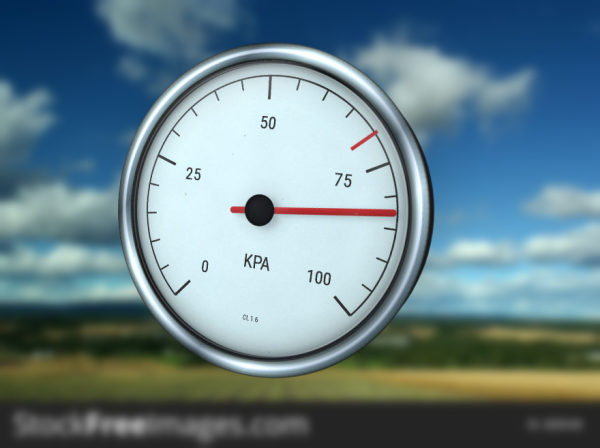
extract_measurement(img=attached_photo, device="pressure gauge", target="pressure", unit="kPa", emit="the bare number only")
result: 82.5
